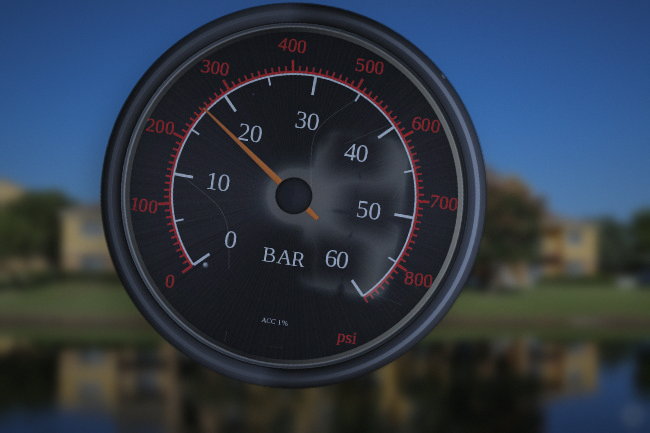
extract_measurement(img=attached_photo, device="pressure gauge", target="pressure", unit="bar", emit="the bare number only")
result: 17.5
